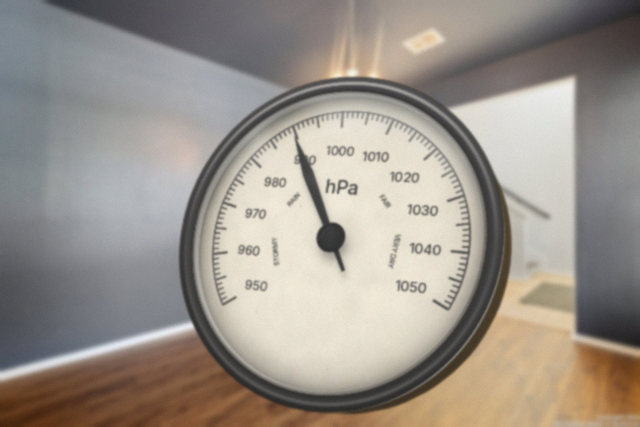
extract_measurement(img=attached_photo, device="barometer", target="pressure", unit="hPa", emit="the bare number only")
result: 990
